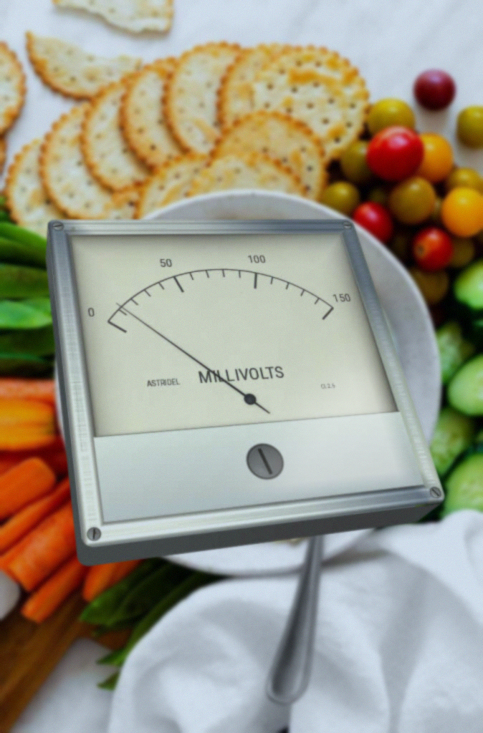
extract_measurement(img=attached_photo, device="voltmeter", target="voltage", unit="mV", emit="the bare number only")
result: 10
